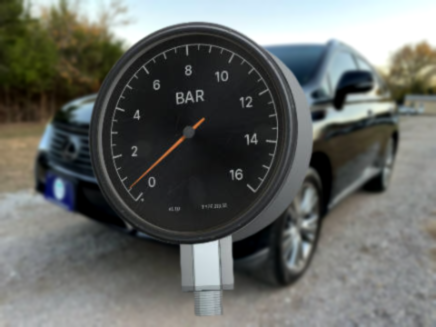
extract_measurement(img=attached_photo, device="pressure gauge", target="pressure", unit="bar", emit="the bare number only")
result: 0.5
